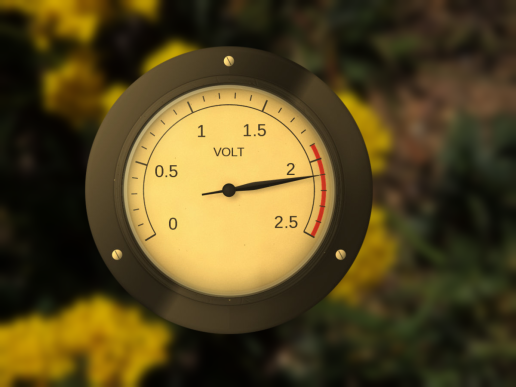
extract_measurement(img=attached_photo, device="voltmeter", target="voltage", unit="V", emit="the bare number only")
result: 2.1
